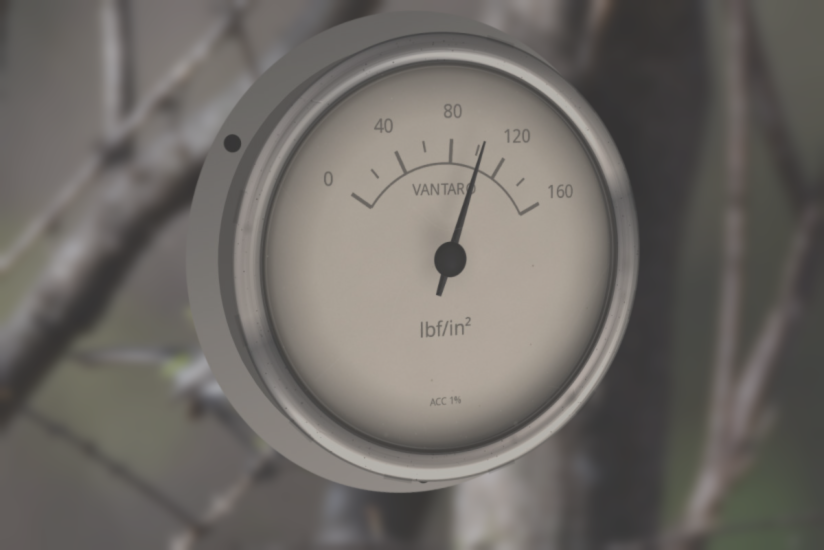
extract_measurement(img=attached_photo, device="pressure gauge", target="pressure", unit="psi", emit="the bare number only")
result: 100
